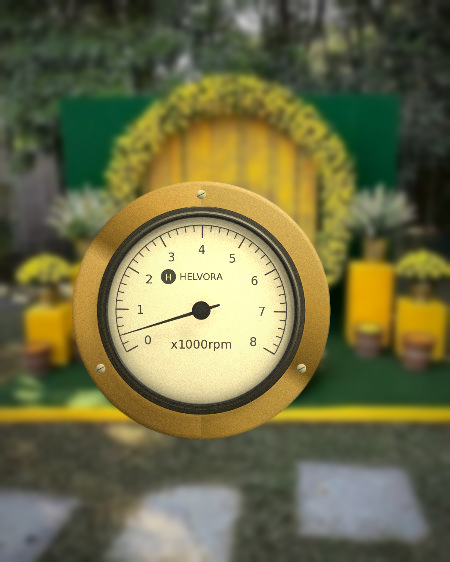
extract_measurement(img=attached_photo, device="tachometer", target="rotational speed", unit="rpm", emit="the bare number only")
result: 400
